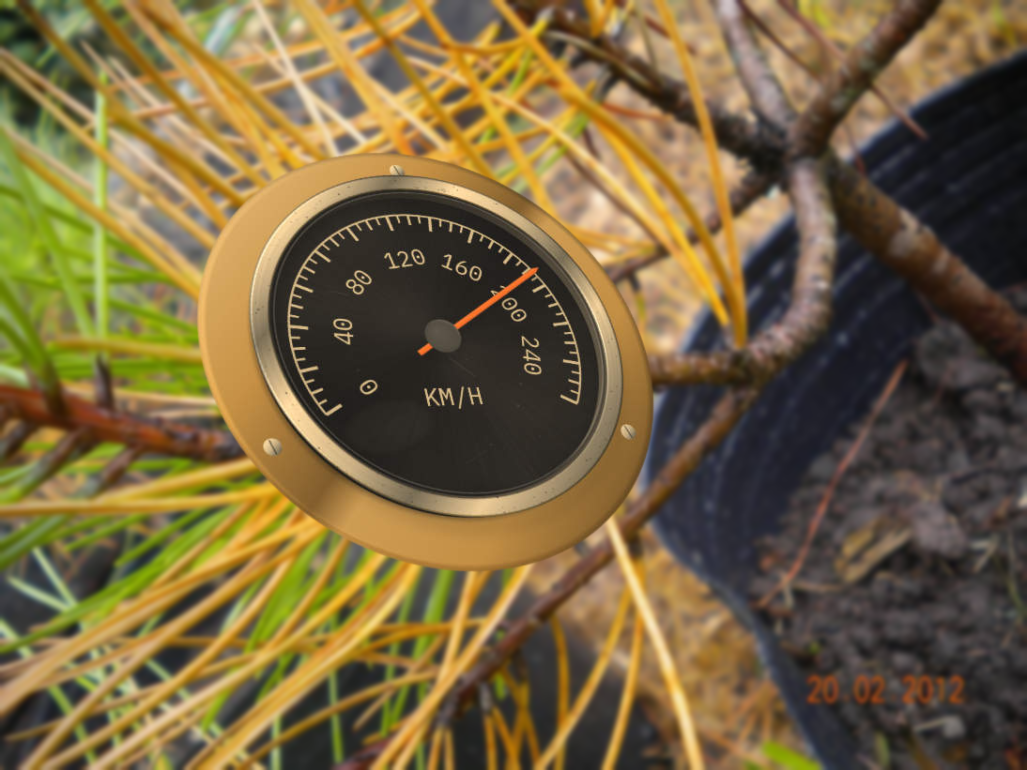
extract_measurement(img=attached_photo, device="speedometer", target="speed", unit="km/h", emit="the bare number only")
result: 192.5
